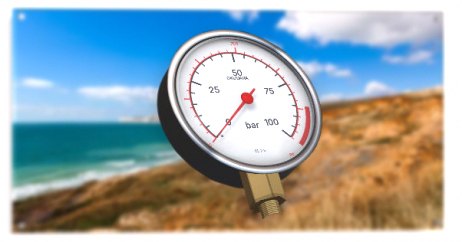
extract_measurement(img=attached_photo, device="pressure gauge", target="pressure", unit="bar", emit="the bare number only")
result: 0
